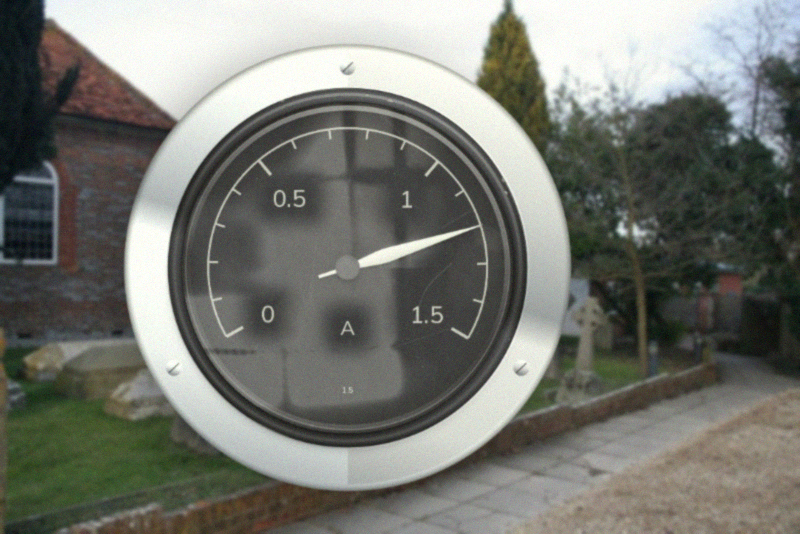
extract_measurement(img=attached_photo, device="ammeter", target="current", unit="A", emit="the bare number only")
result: 1.2
